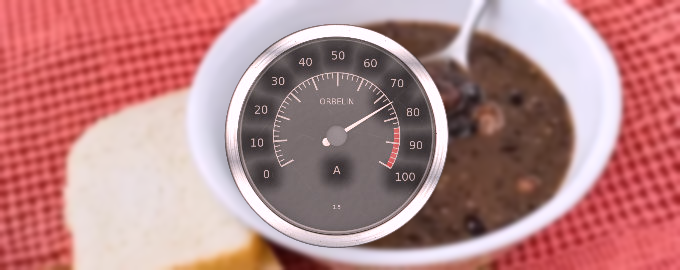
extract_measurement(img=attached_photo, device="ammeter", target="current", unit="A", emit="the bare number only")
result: 74
